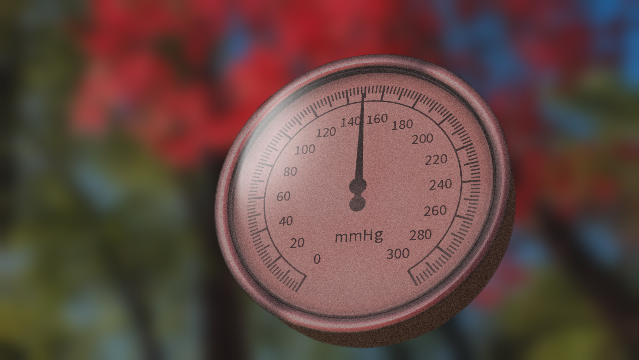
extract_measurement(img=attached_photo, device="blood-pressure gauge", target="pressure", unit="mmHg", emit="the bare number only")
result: 150
